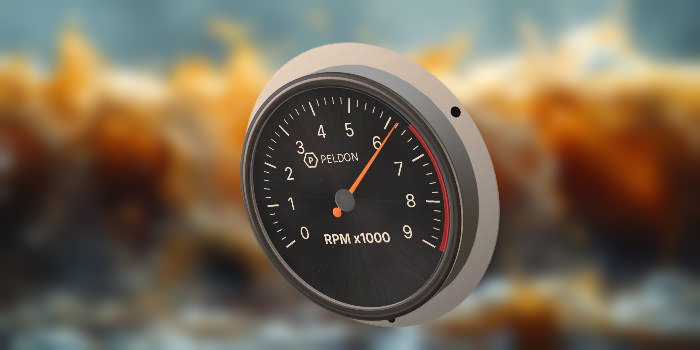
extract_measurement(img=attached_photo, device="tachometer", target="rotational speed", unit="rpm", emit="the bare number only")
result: 6200
